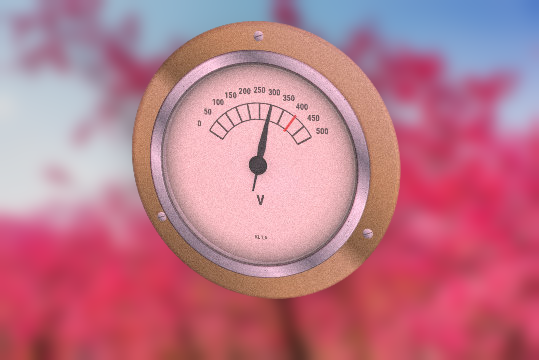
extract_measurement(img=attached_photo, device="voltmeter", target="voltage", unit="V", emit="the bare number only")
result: 300
